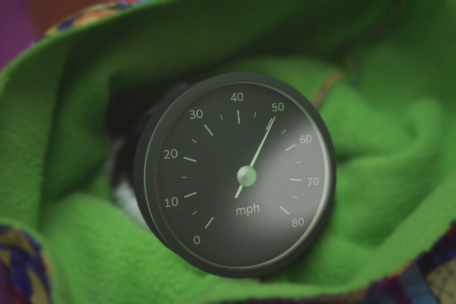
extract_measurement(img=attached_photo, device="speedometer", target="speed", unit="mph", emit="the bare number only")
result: 50
